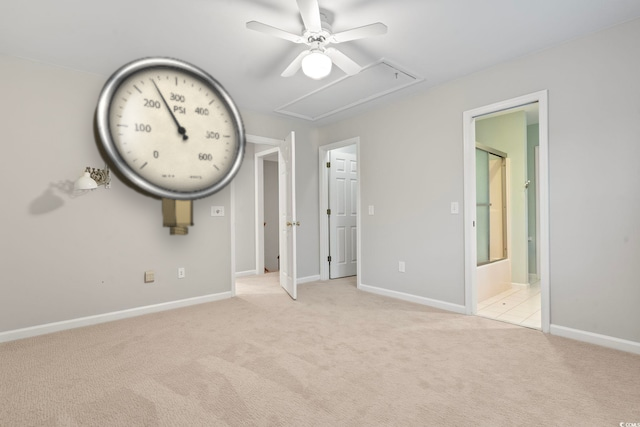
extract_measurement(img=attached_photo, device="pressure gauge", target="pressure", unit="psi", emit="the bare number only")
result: 240
